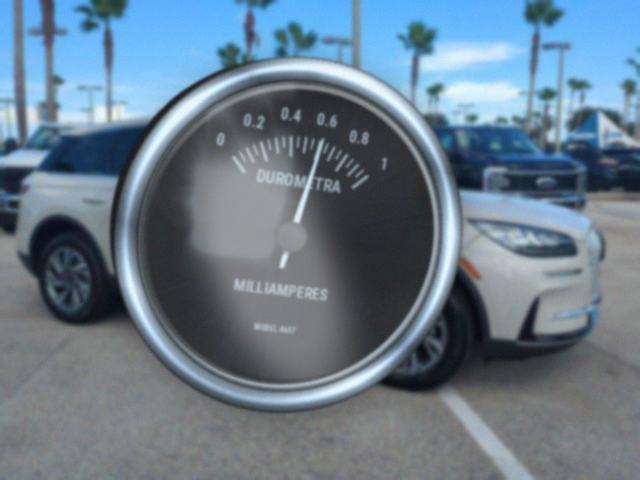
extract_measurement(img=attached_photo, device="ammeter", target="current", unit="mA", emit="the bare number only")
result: 0.6
